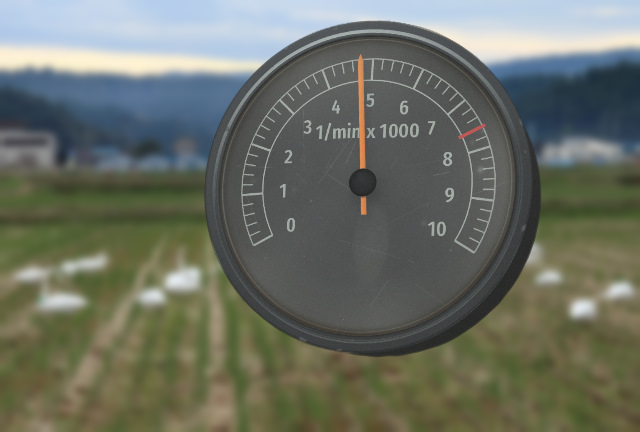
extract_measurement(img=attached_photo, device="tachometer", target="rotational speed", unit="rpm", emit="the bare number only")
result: 4800
